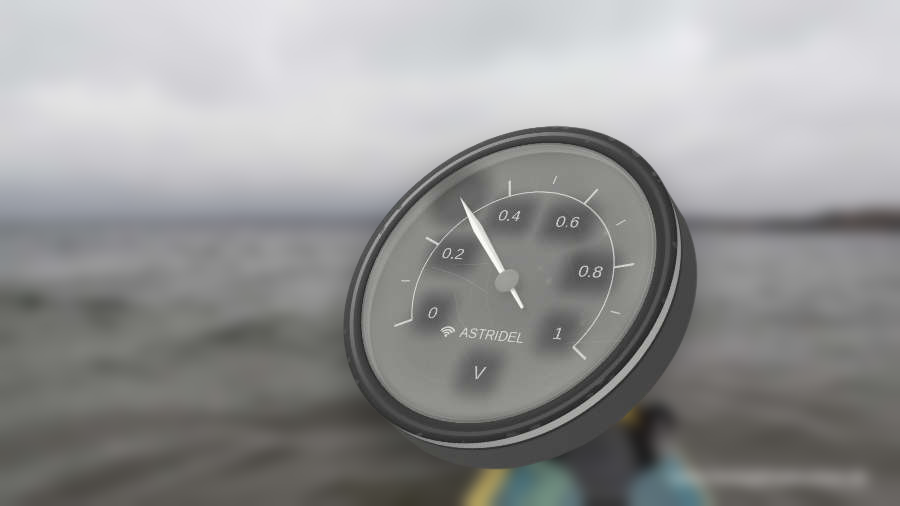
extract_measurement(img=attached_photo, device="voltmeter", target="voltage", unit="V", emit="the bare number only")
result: 0.3
